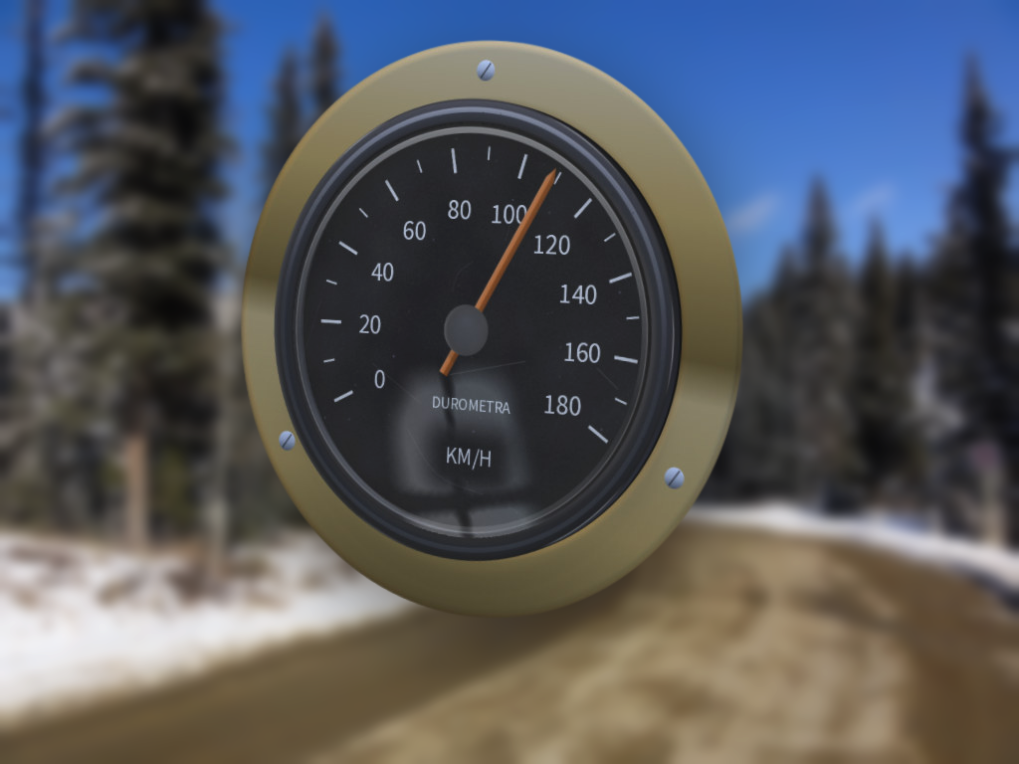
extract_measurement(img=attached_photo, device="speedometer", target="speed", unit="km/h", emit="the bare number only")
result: 110
